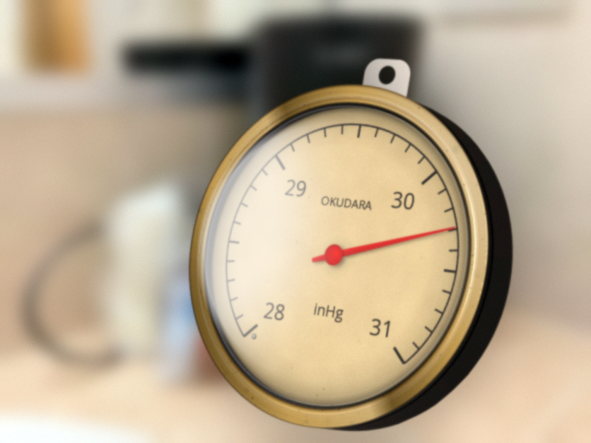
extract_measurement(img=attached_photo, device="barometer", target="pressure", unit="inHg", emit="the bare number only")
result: 30.3
